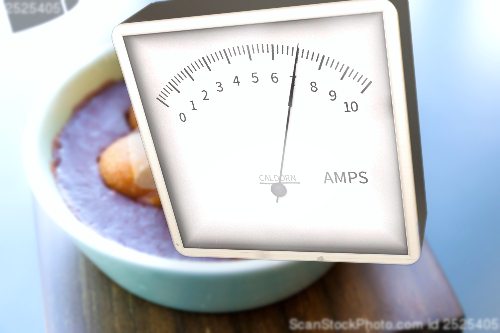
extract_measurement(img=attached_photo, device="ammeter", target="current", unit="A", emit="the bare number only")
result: 7
